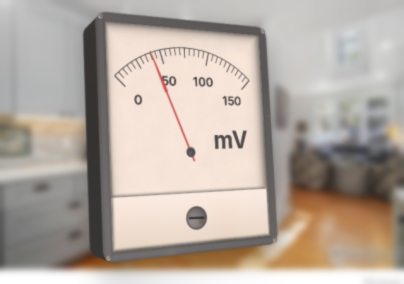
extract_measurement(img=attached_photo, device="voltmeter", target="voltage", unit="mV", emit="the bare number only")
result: 40
